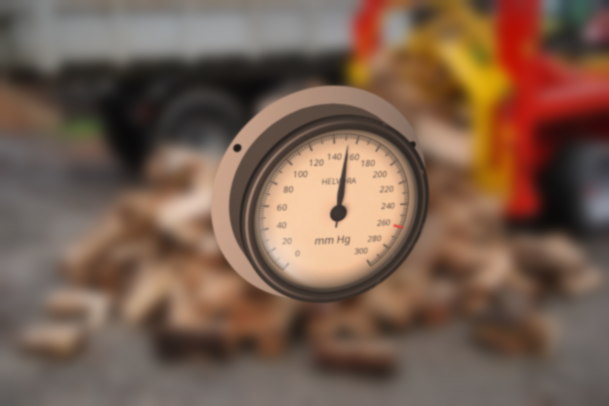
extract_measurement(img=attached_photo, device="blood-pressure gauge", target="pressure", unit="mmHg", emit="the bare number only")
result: 150
